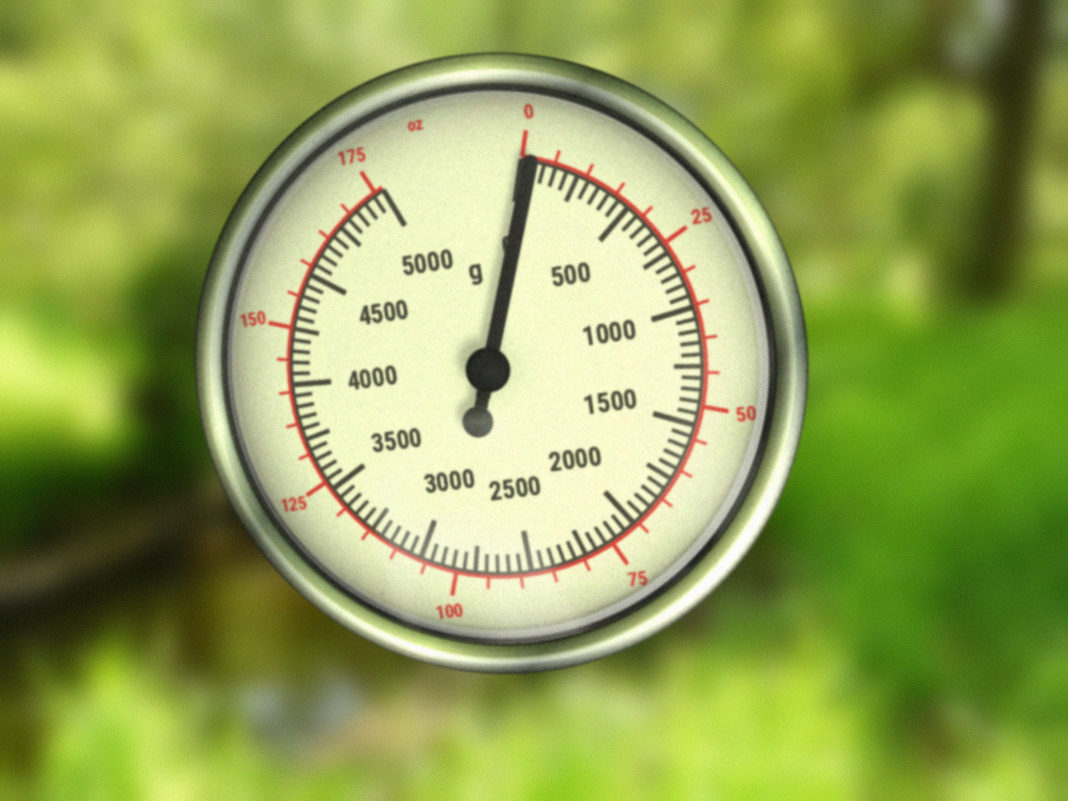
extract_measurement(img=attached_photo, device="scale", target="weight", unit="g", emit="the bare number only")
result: 50
